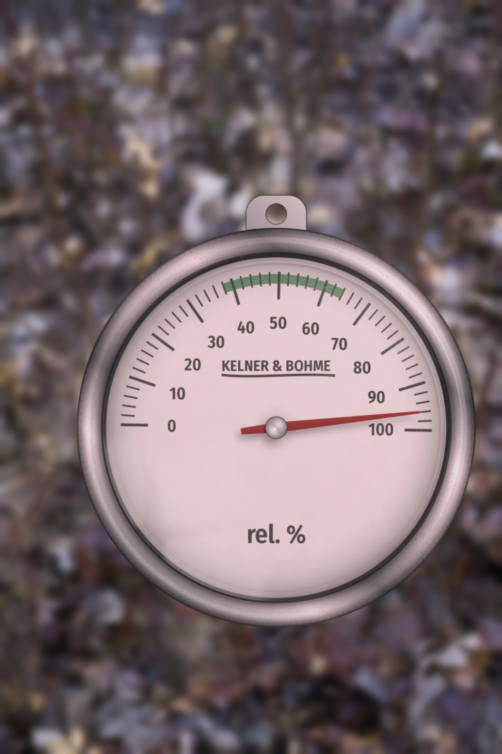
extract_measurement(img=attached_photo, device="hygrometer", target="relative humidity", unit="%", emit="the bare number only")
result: 96
